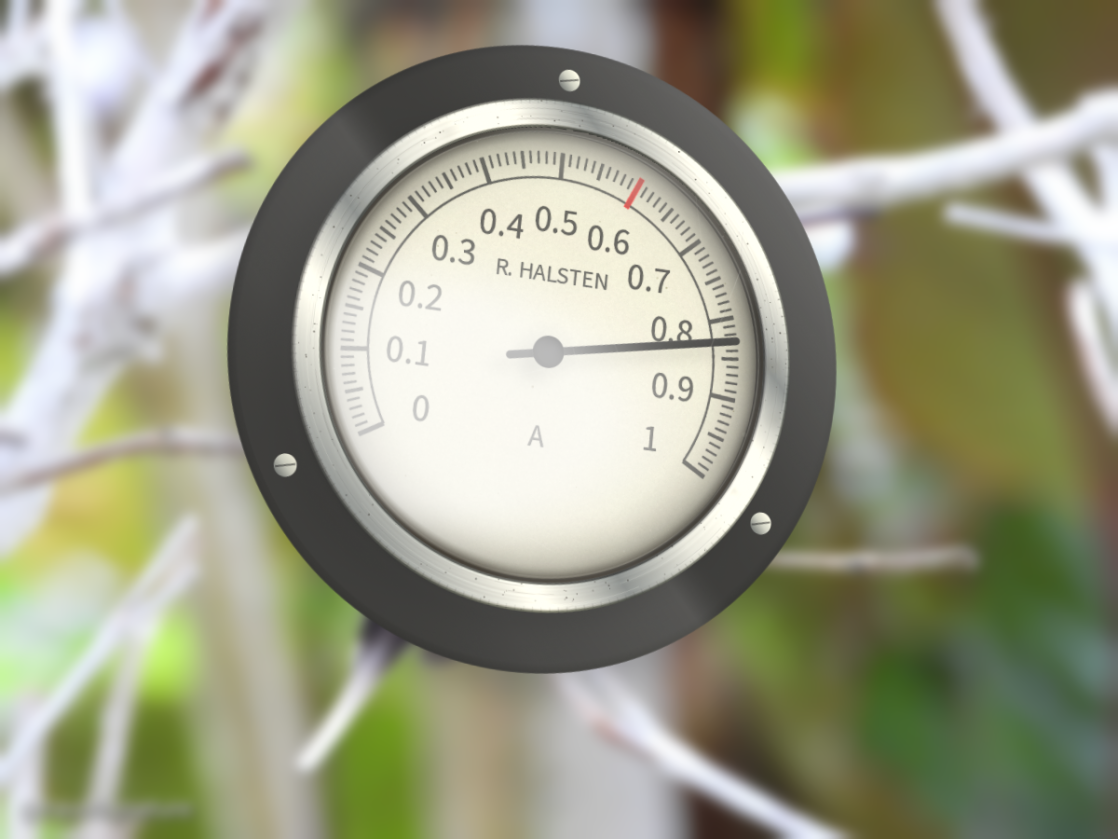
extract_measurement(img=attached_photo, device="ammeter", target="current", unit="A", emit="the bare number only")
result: 0.83
